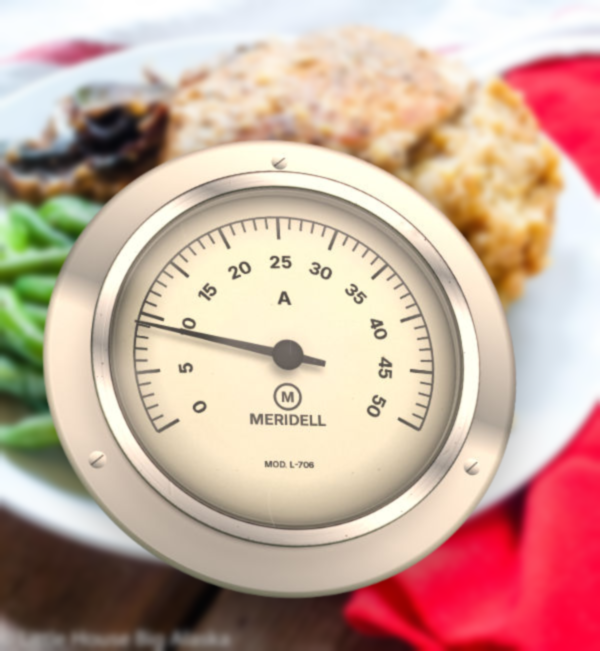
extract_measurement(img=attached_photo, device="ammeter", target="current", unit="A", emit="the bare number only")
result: 9
